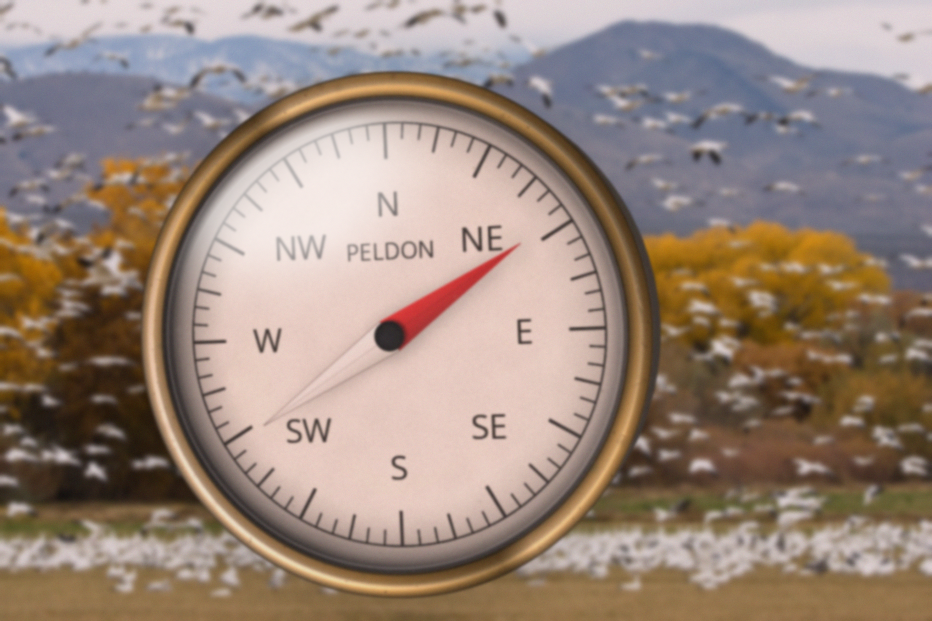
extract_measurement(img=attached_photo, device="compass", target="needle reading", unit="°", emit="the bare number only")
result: 57.5
